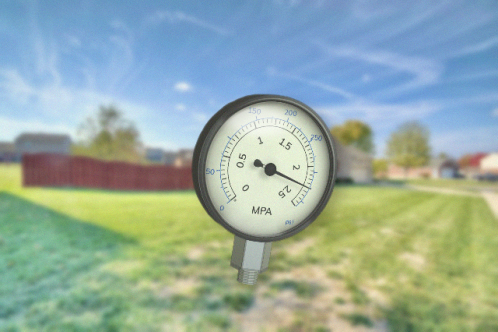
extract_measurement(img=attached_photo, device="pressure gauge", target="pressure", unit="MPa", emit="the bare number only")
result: 2.25
